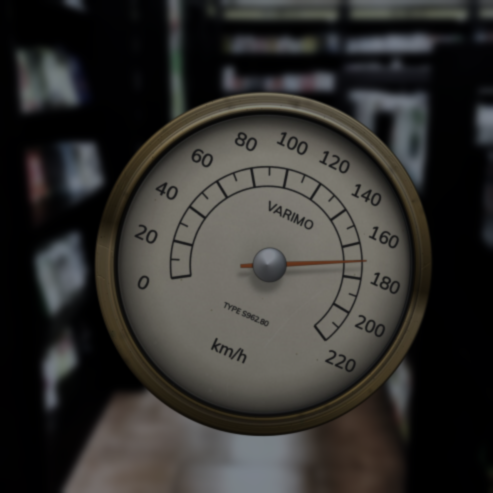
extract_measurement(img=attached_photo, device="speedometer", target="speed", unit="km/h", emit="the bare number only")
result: 170
